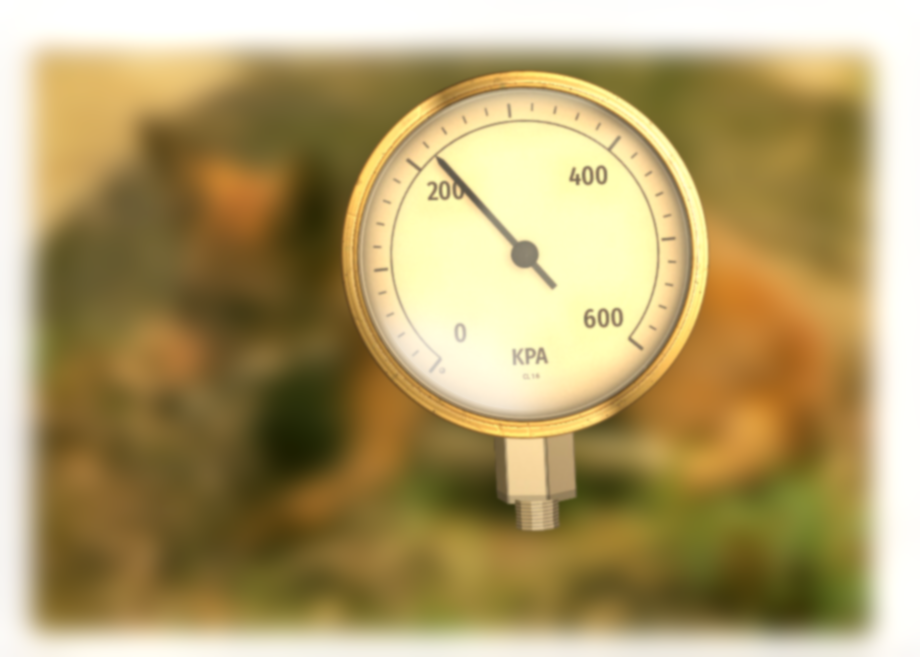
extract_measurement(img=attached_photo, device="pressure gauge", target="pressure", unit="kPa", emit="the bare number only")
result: 220
